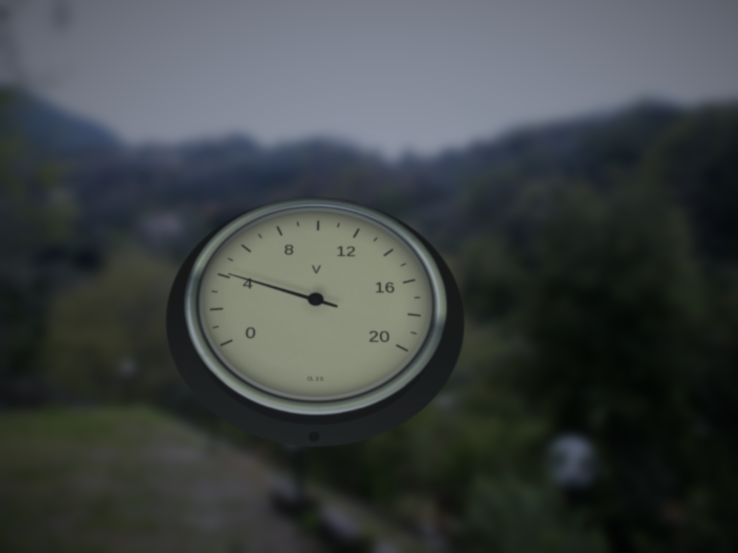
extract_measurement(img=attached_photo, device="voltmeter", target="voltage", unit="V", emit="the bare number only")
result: 4
